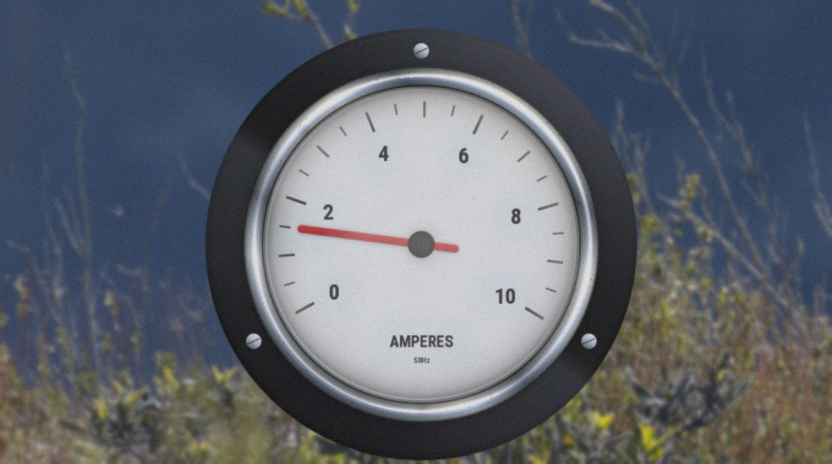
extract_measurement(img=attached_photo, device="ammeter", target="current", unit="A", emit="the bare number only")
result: 1.5
